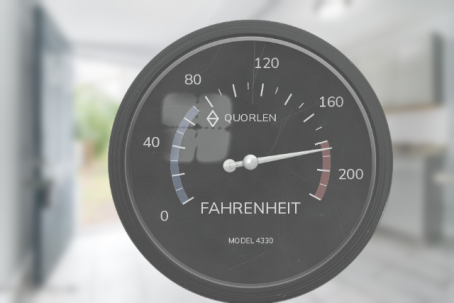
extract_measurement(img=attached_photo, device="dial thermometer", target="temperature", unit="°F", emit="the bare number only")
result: 185
